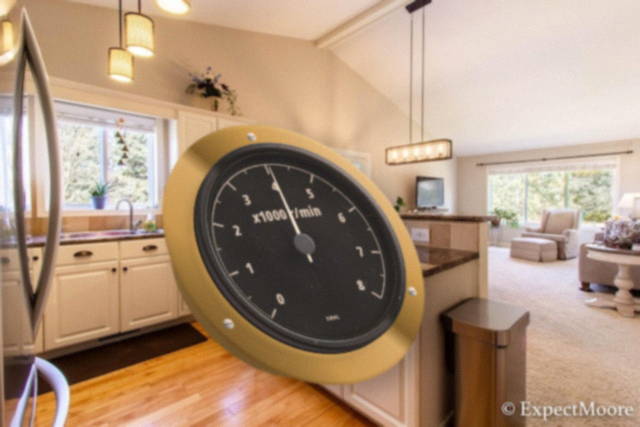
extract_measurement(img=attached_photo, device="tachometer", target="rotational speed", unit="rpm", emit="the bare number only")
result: 4000
